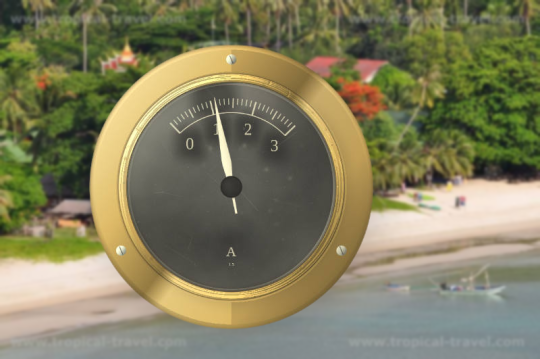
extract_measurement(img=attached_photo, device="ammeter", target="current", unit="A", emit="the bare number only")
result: 1.1
